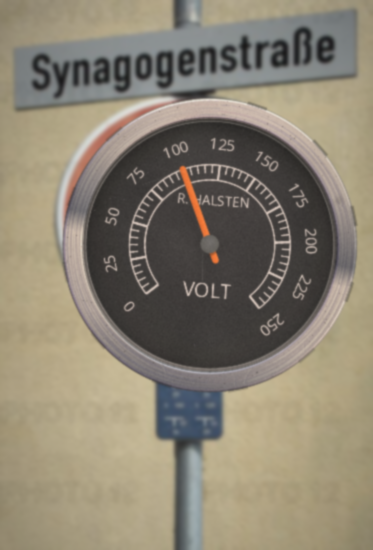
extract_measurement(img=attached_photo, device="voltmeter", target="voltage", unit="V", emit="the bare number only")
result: 100
